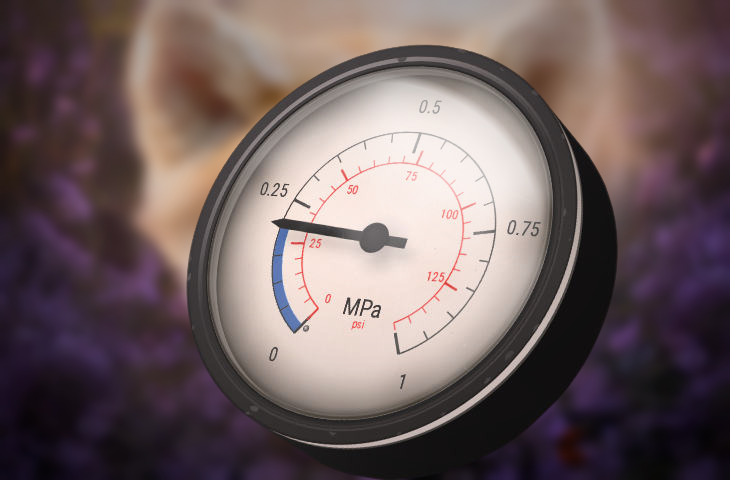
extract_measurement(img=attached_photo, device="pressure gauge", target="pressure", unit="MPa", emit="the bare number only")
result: 0.2
